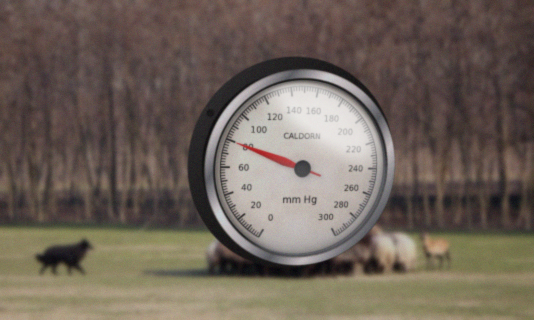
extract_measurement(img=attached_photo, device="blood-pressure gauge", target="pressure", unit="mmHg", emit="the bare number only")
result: 80
